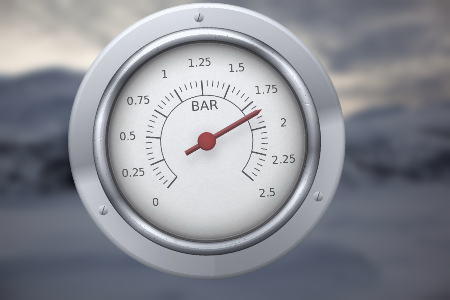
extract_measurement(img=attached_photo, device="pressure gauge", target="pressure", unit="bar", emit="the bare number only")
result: 1.85
